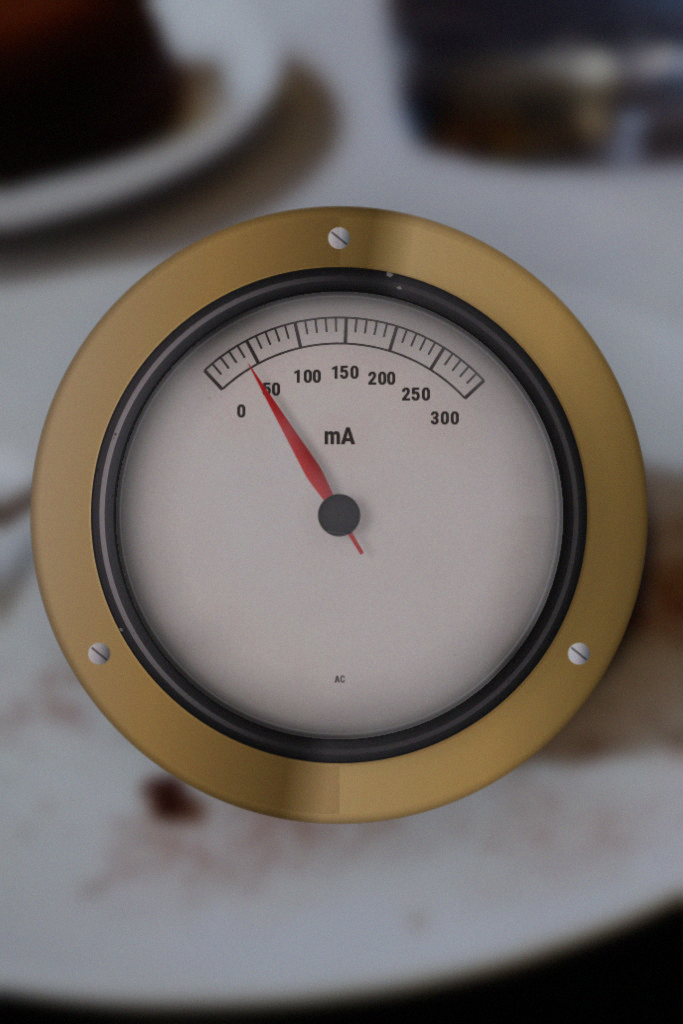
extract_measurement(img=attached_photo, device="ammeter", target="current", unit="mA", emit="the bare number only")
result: 40
